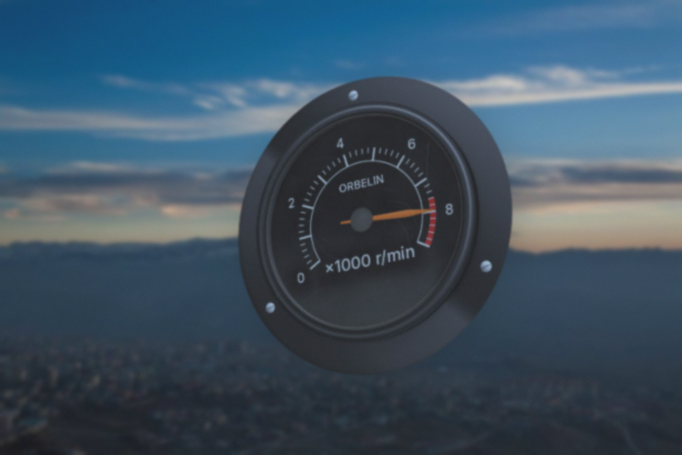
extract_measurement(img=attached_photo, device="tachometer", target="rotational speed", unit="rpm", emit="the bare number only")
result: 8000
